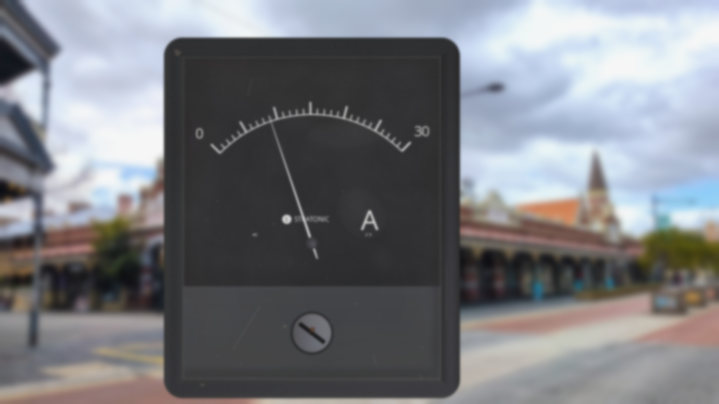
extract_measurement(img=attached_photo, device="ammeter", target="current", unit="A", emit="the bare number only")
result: 9
